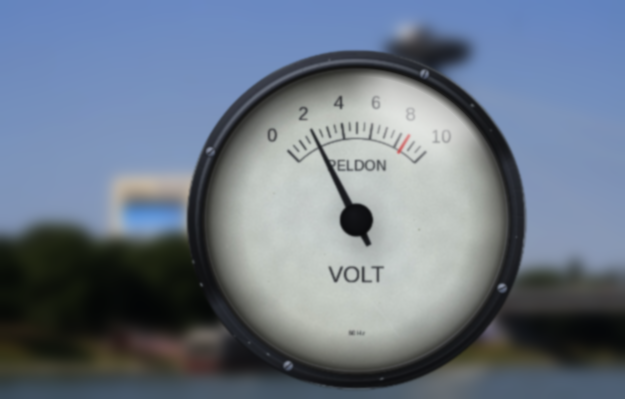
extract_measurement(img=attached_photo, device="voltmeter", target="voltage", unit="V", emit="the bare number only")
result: 2
